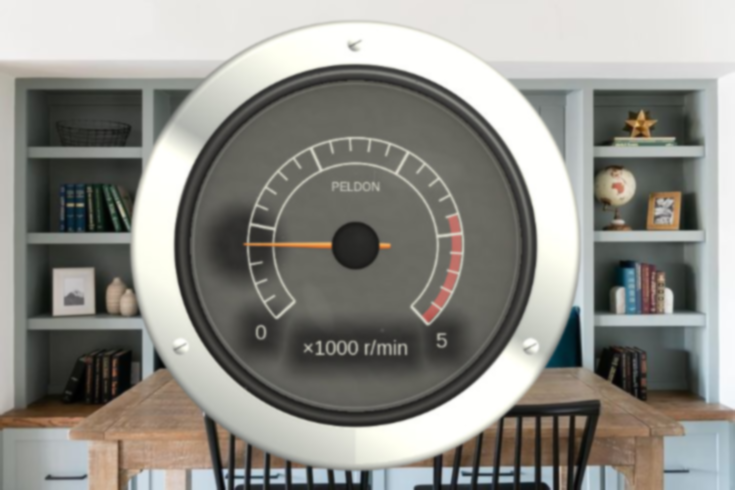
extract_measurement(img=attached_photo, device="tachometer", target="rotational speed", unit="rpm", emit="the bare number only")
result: 800
